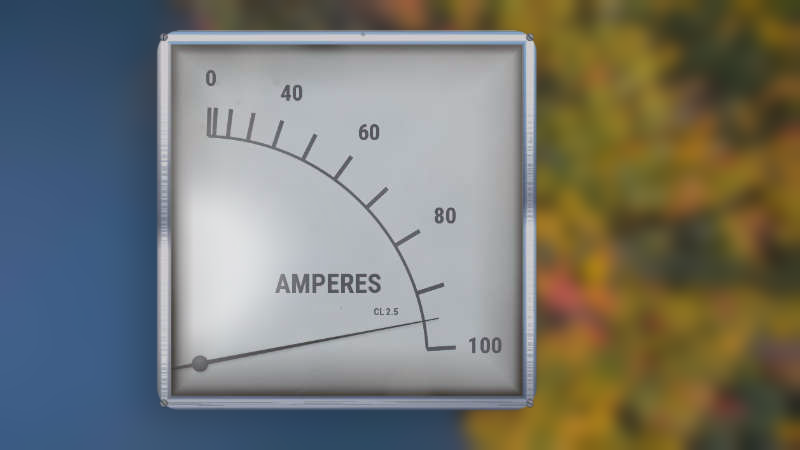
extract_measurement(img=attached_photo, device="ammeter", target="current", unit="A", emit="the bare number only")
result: 95
